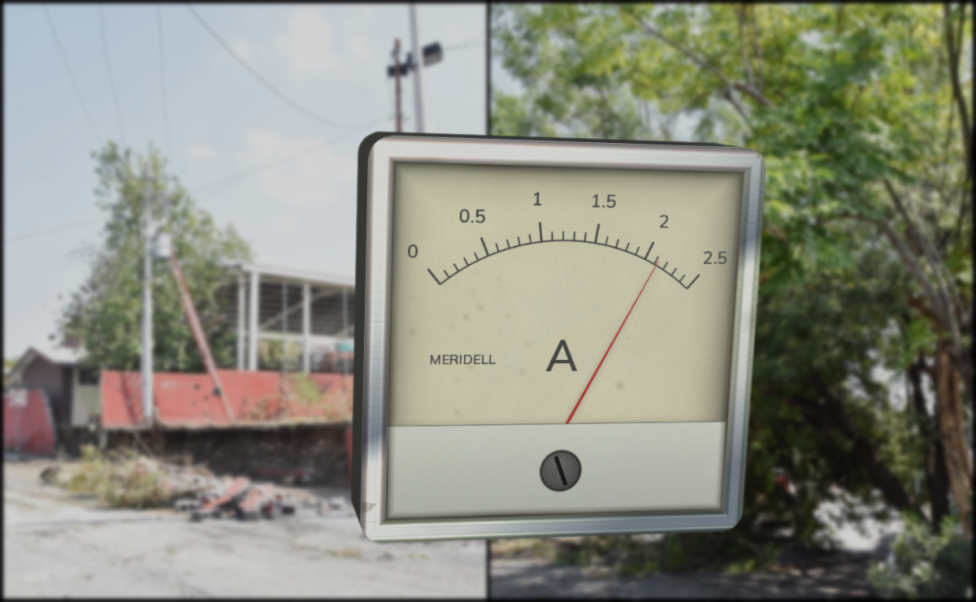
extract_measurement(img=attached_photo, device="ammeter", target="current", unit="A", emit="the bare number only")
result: 2.1
